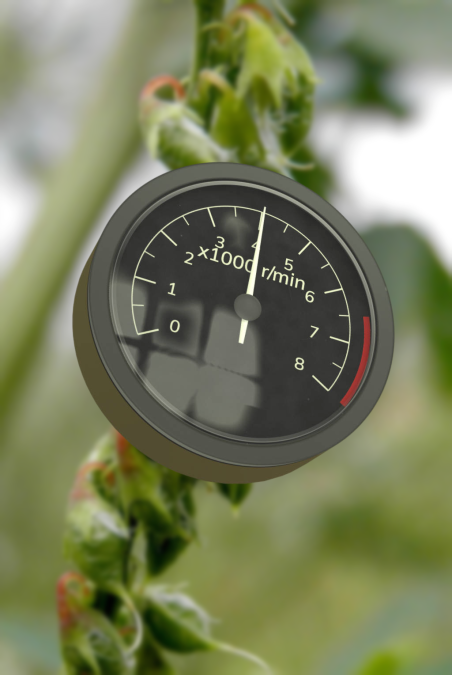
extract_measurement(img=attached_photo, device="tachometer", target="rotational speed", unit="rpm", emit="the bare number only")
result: 4000
